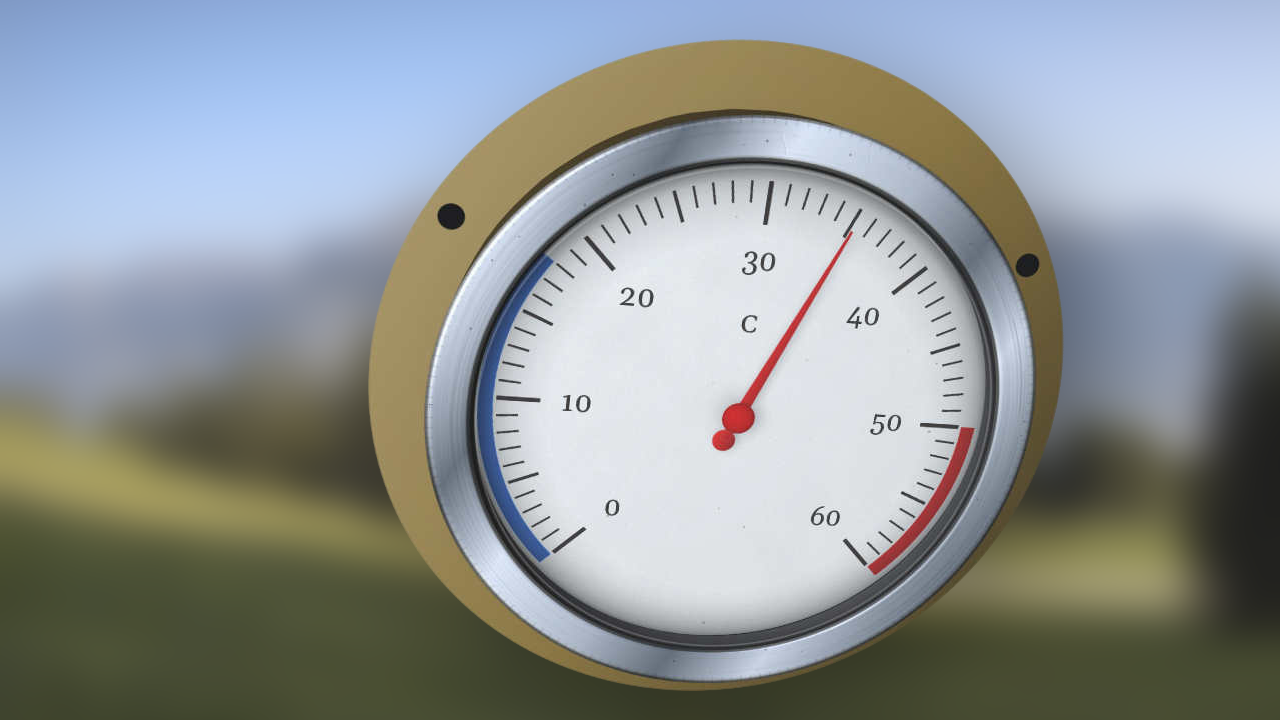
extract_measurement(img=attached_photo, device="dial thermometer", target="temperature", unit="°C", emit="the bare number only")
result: 35
